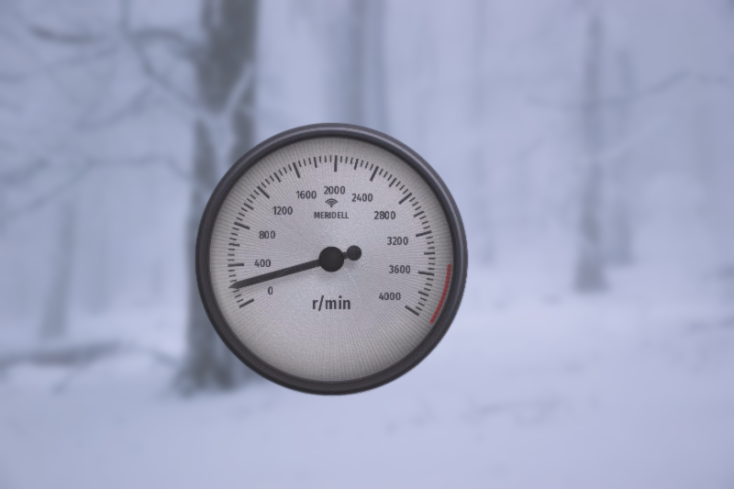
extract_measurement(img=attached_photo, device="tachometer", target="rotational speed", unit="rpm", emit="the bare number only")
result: 200
